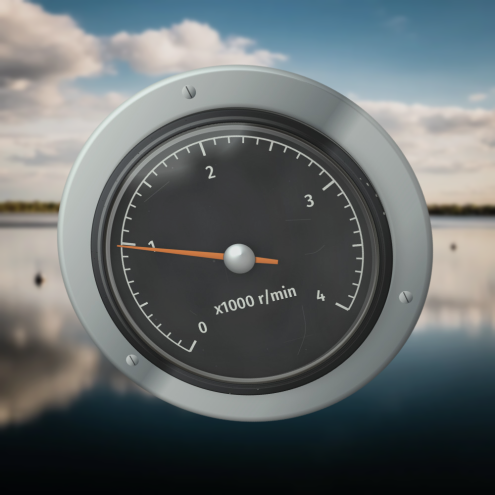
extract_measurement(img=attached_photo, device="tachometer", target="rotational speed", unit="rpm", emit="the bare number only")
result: 1000
